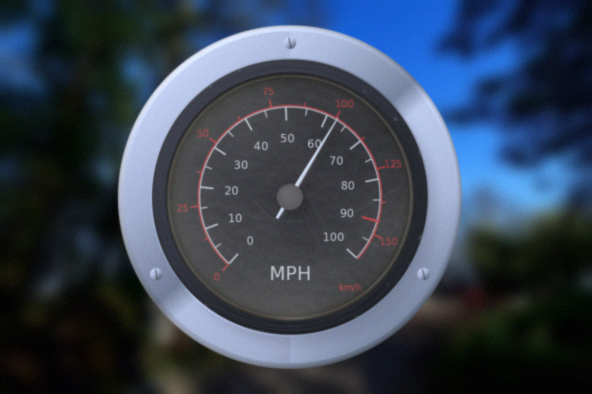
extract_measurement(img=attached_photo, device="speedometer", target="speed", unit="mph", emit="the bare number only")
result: 62.5
